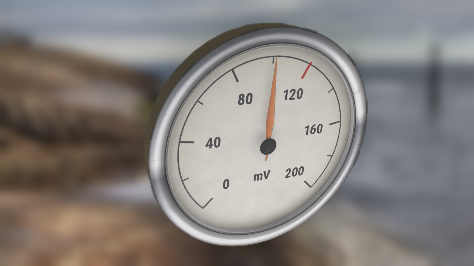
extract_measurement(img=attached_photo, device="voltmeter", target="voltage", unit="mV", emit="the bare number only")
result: 100
